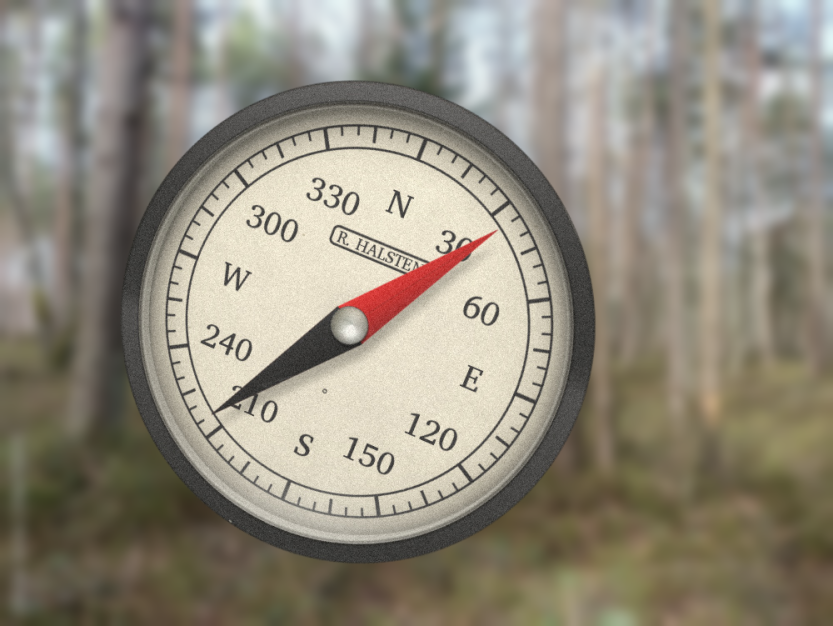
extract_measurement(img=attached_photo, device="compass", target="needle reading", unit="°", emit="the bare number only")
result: 35
